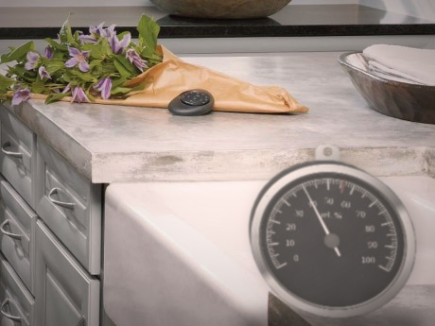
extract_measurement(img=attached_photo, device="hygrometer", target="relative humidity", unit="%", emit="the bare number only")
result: 40
